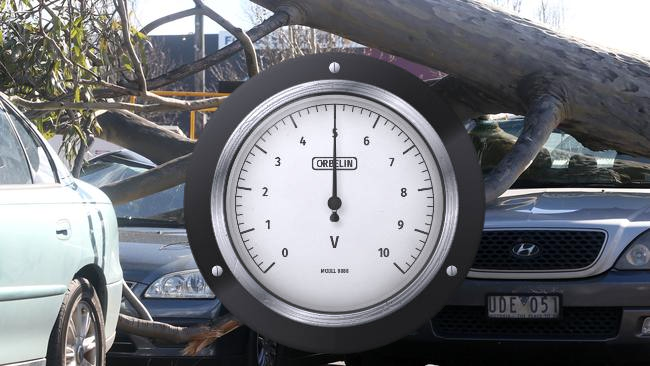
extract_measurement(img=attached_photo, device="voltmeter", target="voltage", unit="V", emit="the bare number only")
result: 5
